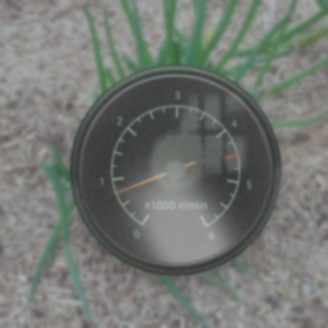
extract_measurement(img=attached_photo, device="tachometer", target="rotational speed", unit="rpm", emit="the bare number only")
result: 750
